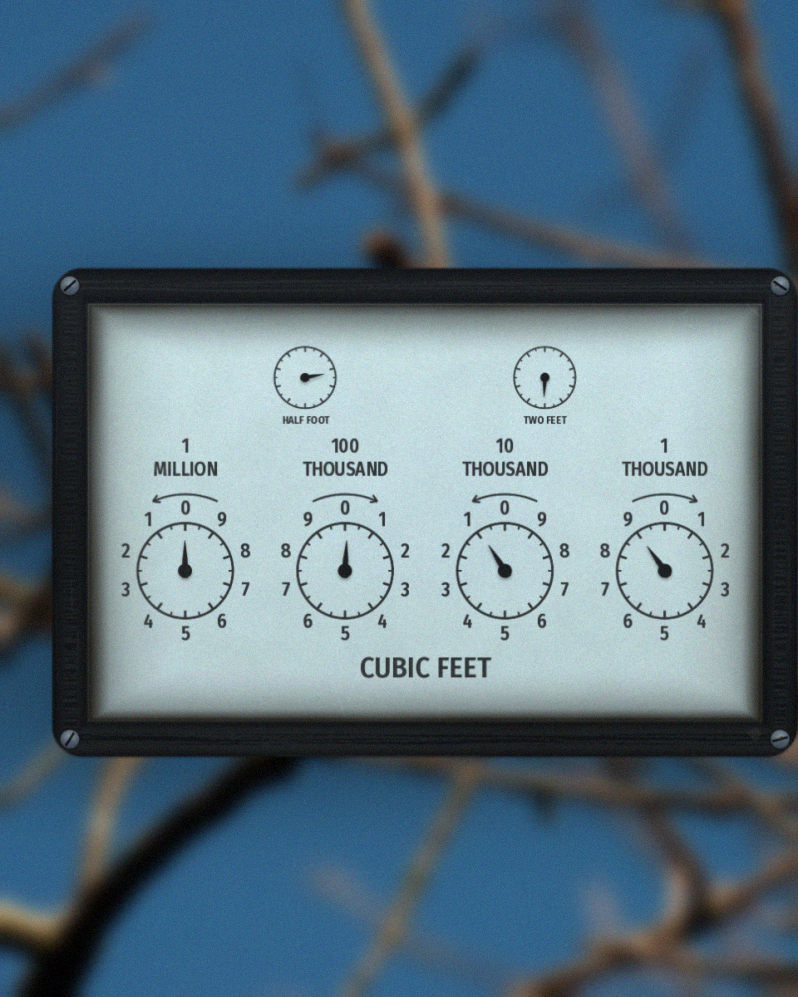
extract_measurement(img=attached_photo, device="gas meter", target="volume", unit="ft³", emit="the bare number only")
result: 900
